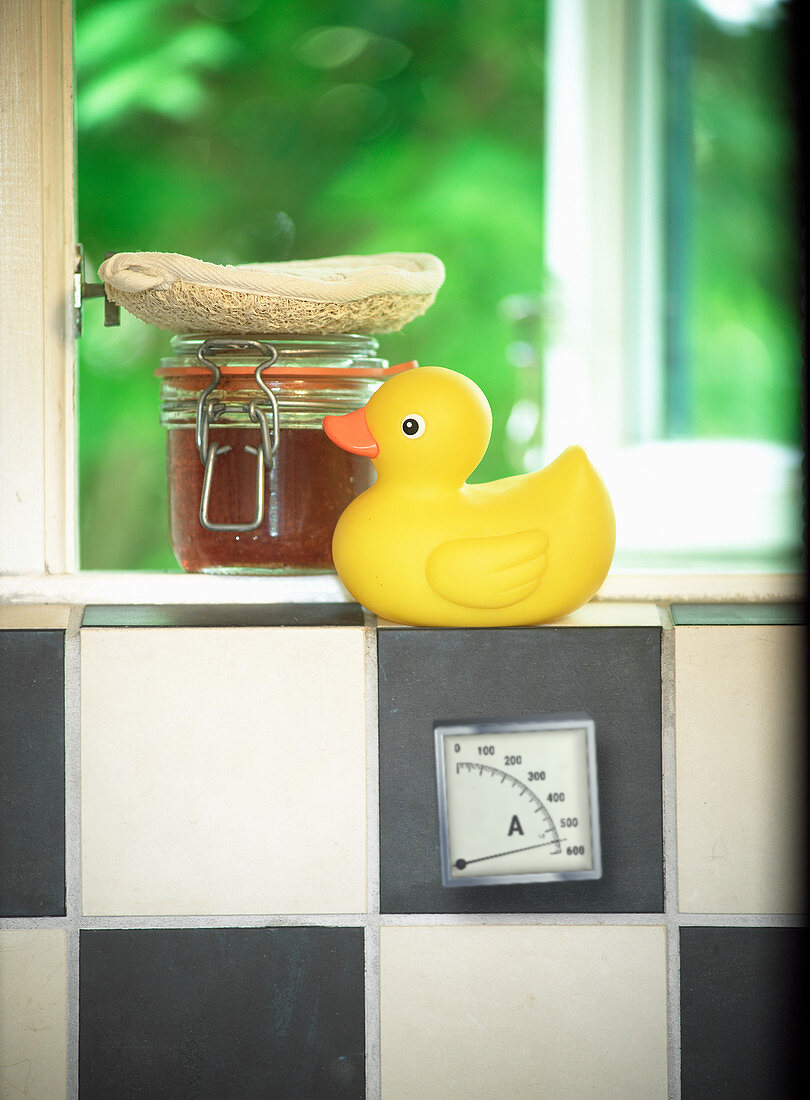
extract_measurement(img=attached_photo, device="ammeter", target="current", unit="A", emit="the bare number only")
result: 550
